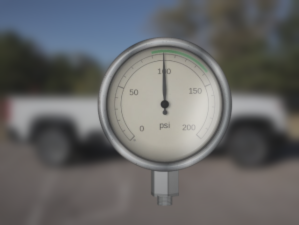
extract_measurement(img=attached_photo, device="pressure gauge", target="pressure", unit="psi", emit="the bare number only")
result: 100
